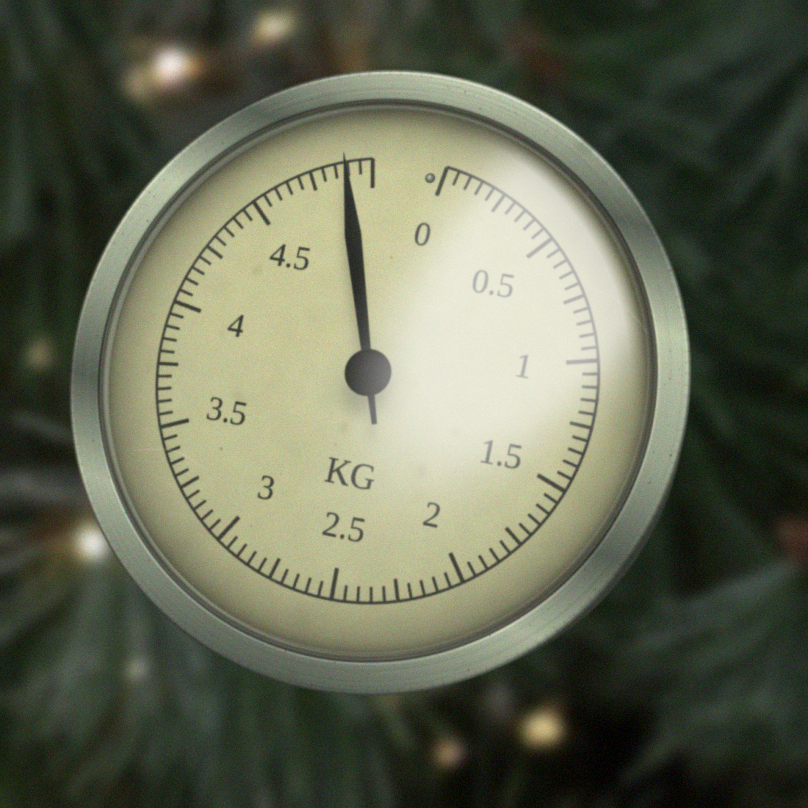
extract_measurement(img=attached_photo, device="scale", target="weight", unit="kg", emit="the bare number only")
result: 4.9
